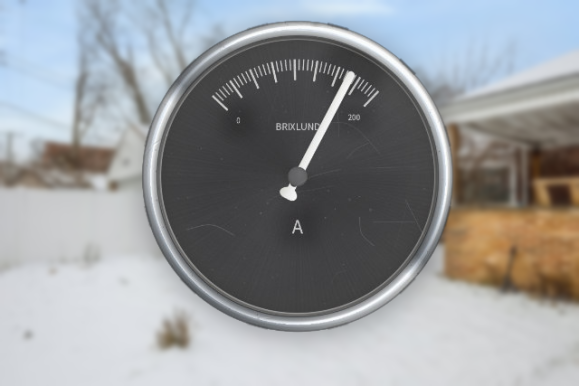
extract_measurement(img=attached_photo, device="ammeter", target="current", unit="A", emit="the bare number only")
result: 165
